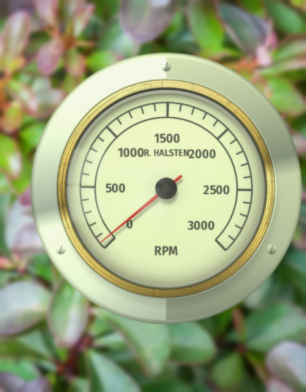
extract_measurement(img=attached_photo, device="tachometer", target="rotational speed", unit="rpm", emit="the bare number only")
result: 50
